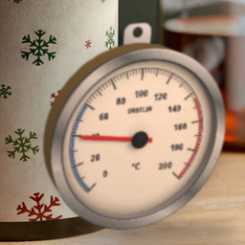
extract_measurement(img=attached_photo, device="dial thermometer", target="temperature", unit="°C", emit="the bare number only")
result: 40
